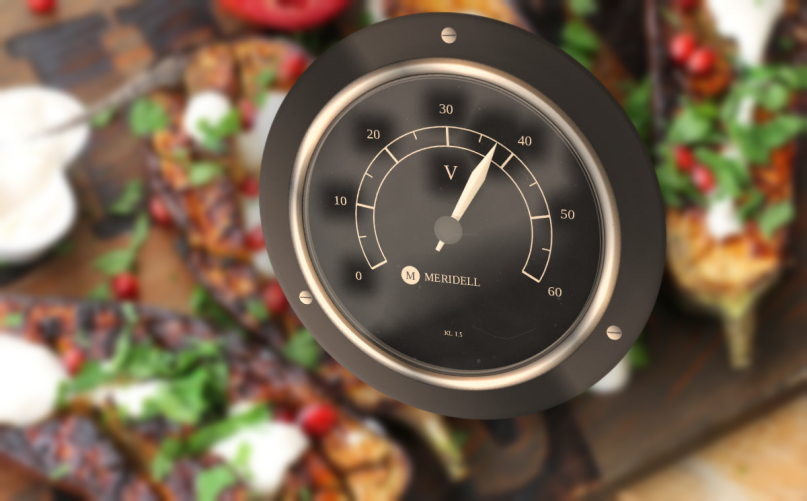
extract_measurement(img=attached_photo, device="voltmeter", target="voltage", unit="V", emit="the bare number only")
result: 37.5
